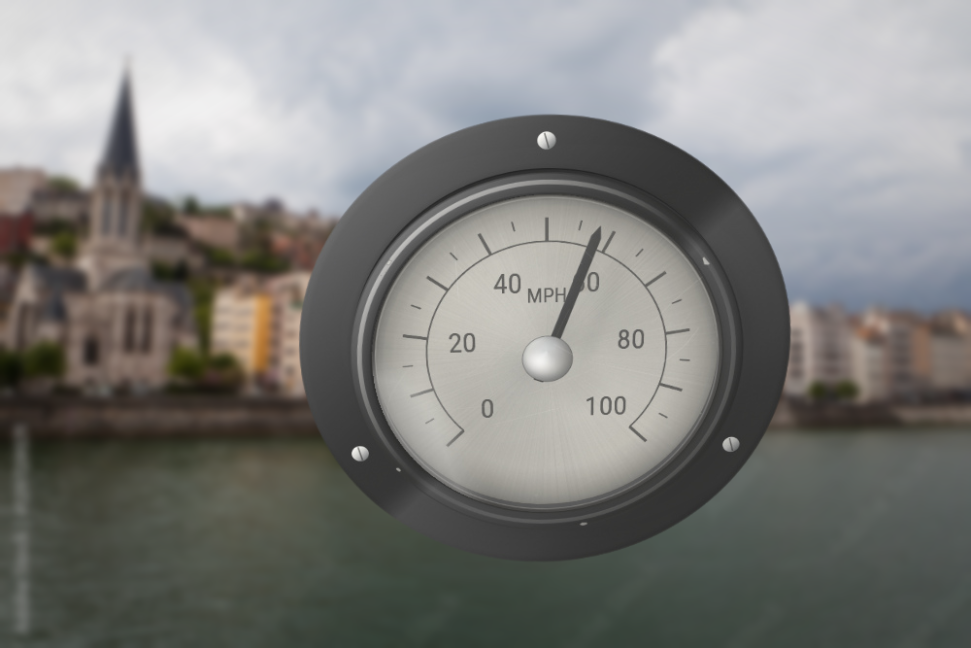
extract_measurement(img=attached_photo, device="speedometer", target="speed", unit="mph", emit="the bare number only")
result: 57.5
